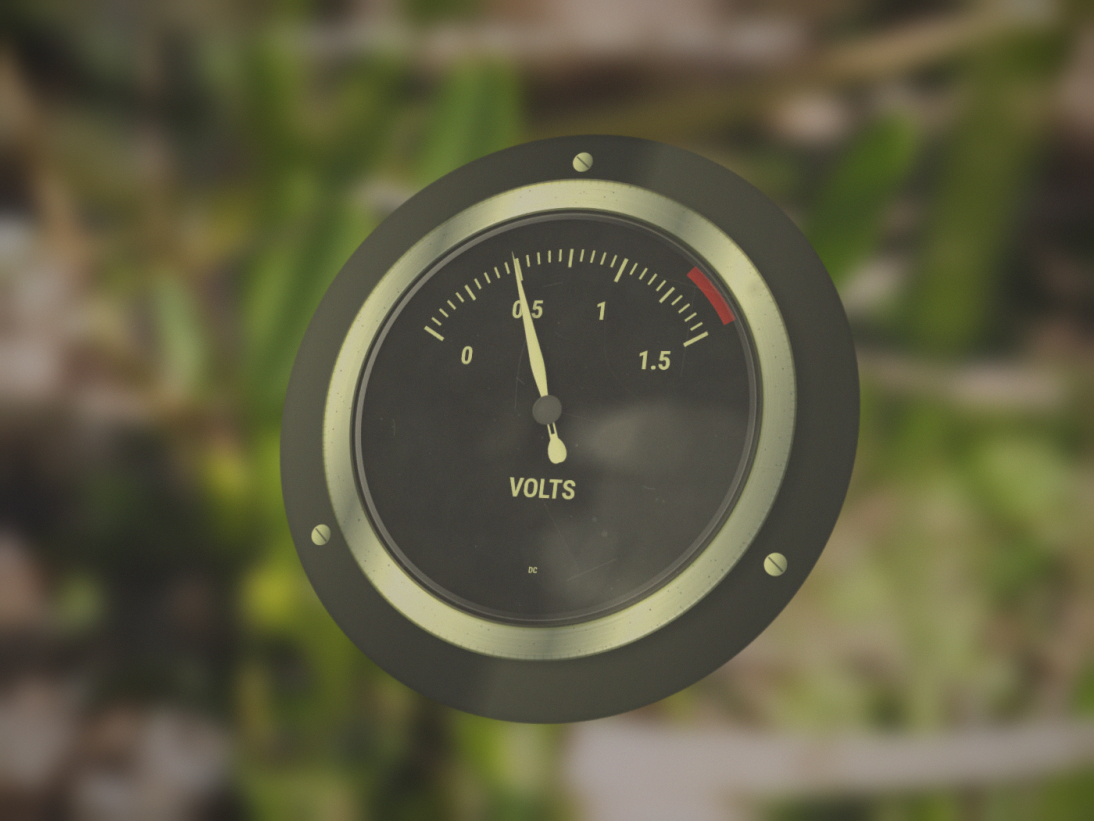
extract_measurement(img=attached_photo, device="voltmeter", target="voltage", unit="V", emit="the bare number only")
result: 0.5
